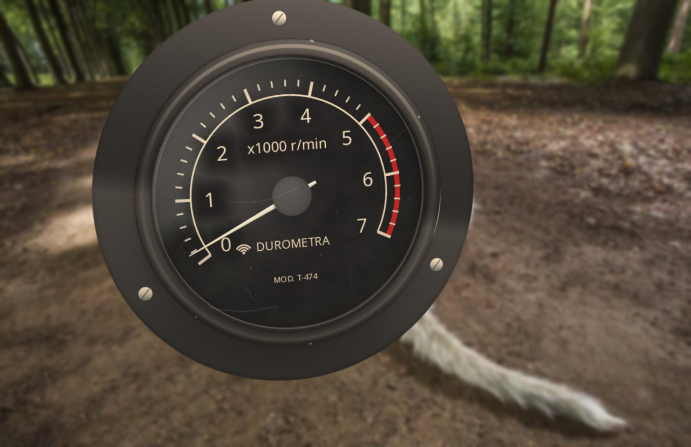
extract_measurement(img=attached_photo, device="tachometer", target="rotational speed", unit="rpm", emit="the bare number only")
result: 200
